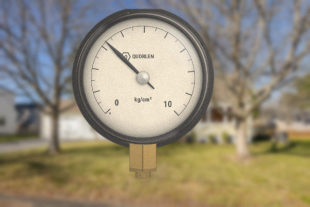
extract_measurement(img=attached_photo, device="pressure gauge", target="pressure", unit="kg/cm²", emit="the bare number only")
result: 3.25
